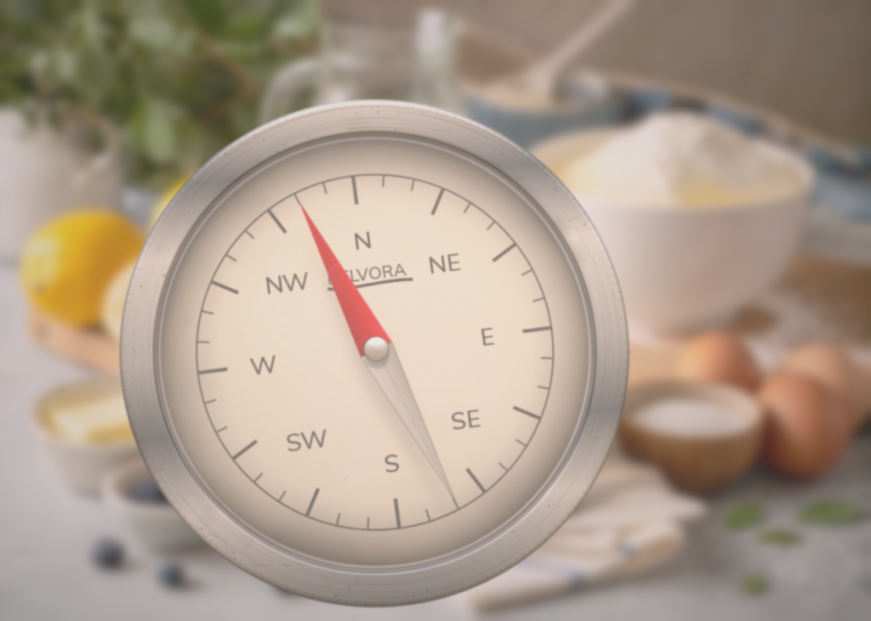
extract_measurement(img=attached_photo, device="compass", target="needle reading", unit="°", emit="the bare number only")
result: 340
